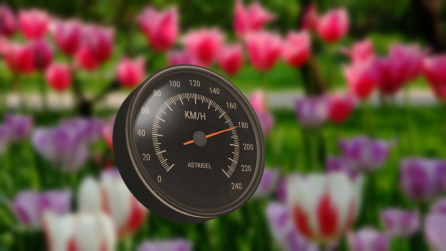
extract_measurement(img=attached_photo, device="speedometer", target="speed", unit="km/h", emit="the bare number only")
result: 180
